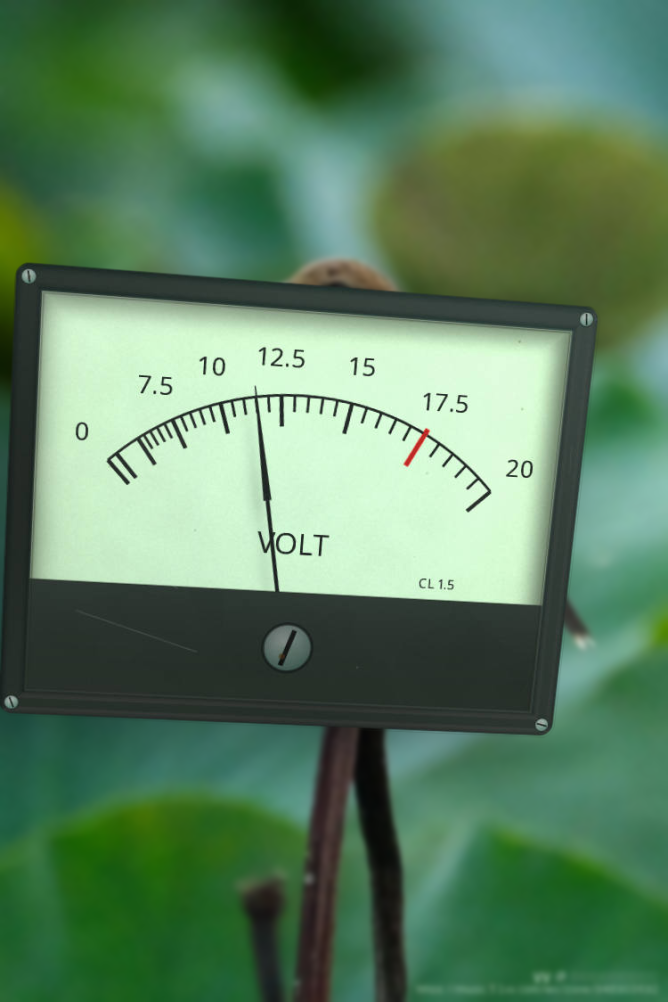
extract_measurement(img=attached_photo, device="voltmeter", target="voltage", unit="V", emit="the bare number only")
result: 11.5
